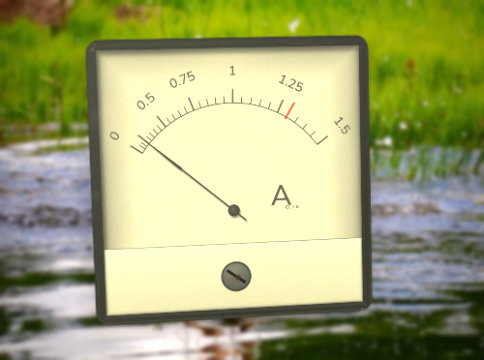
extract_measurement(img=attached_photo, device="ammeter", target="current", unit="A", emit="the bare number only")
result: 0.25
